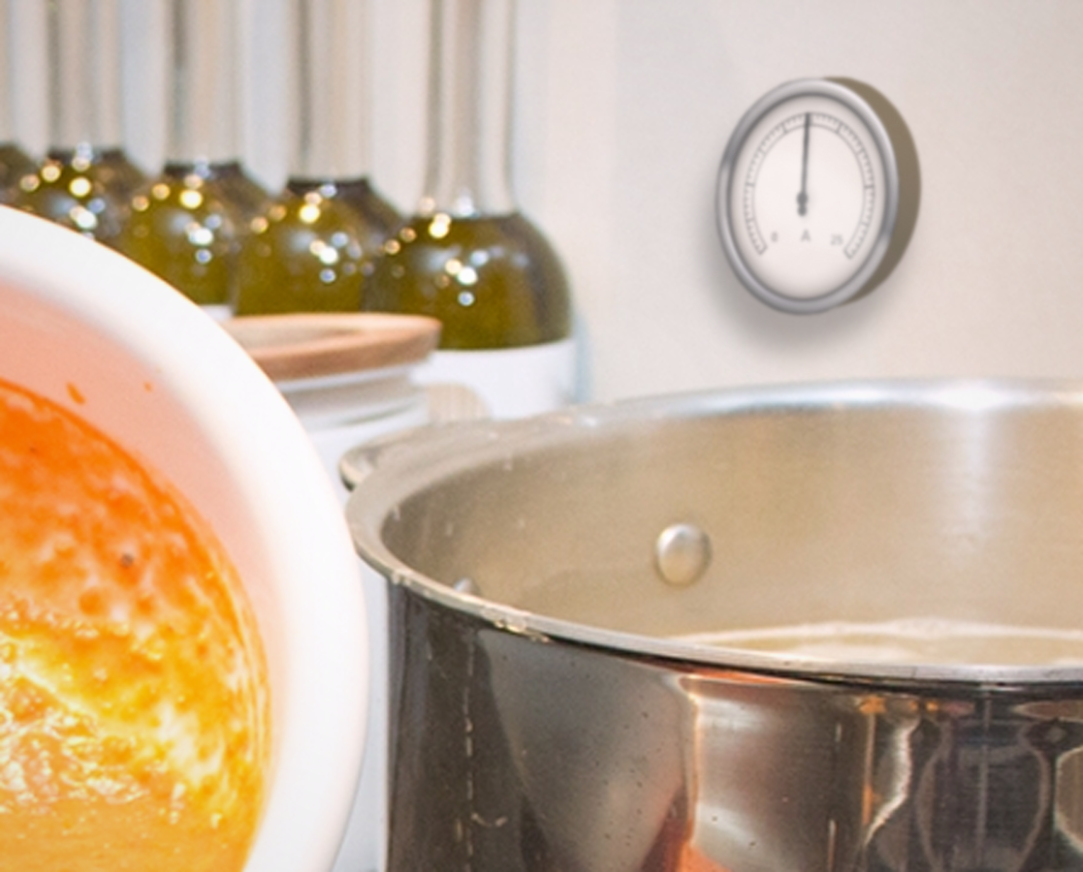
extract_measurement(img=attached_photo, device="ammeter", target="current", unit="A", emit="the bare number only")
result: 12.5
